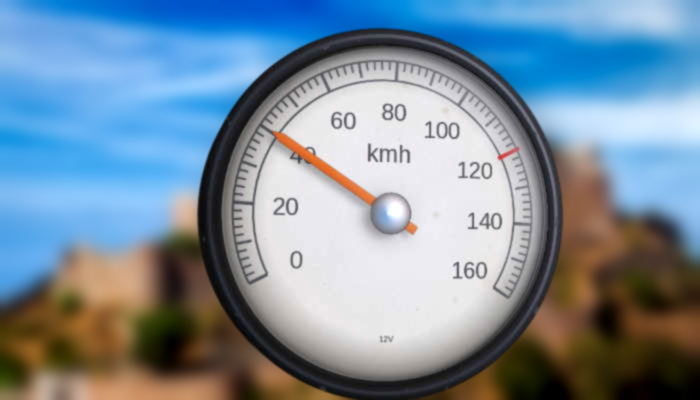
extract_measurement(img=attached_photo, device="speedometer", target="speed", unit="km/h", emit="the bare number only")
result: 40
